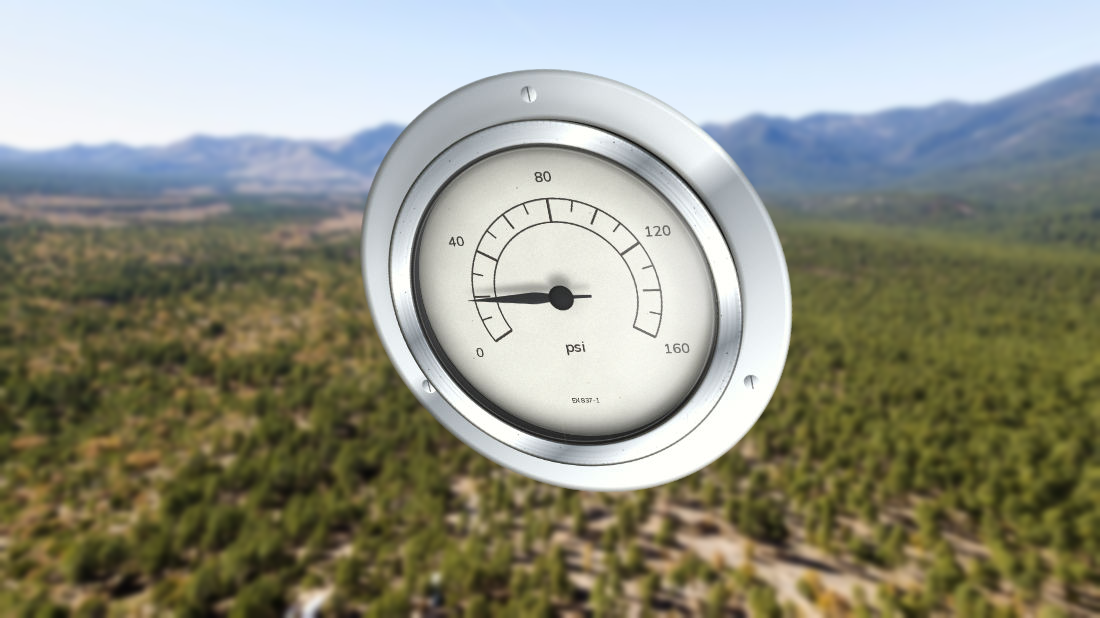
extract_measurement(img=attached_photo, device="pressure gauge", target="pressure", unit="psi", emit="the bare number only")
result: 20
